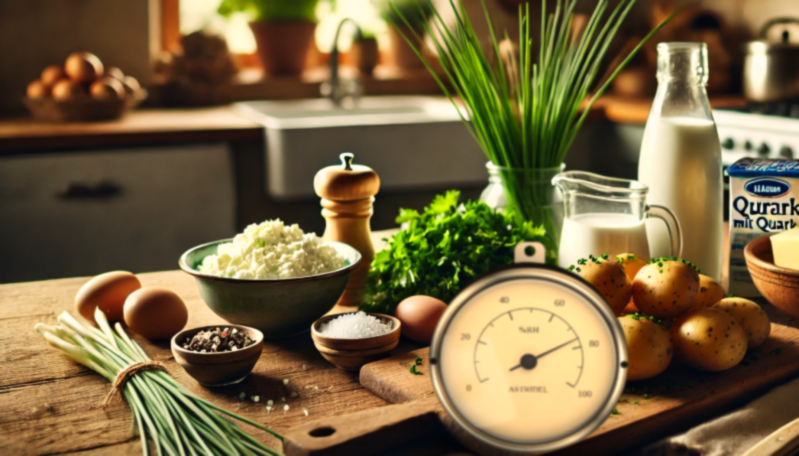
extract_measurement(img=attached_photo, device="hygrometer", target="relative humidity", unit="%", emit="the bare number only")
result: 75
